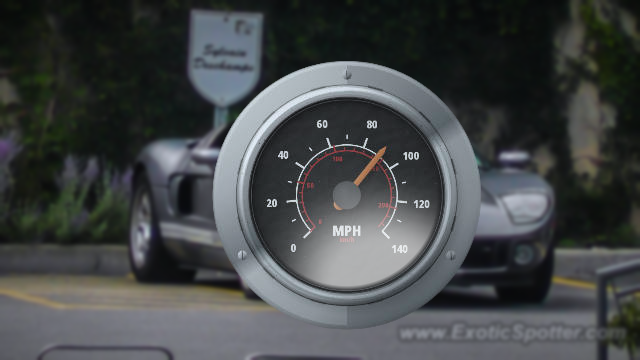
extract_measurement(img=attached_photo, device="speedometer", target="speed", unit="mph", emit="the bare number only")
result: 90
